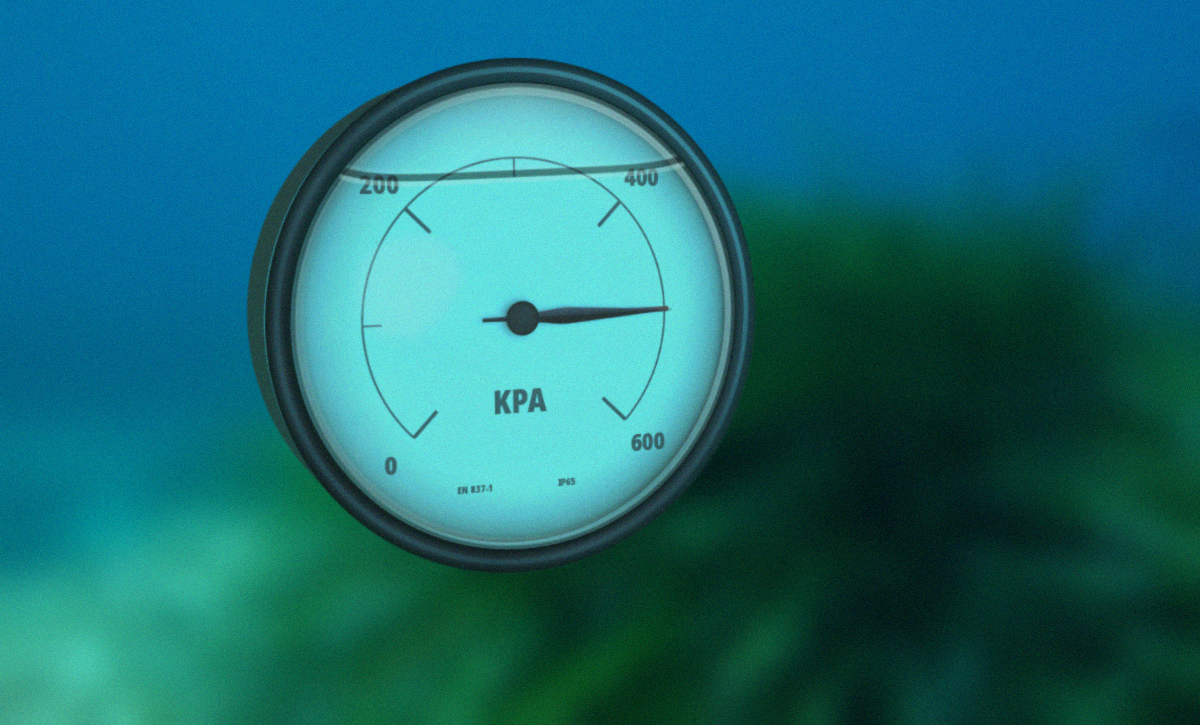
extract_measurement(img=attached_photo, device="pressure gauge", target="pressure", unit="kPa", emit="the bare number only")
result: 500
